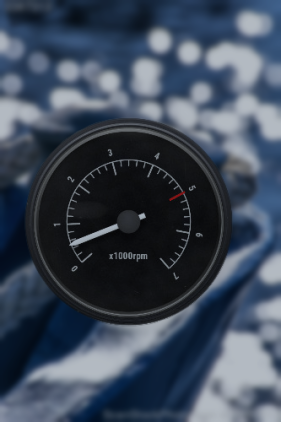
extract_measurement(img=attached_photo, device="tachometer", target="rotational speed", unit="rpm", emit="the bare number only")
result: 500
